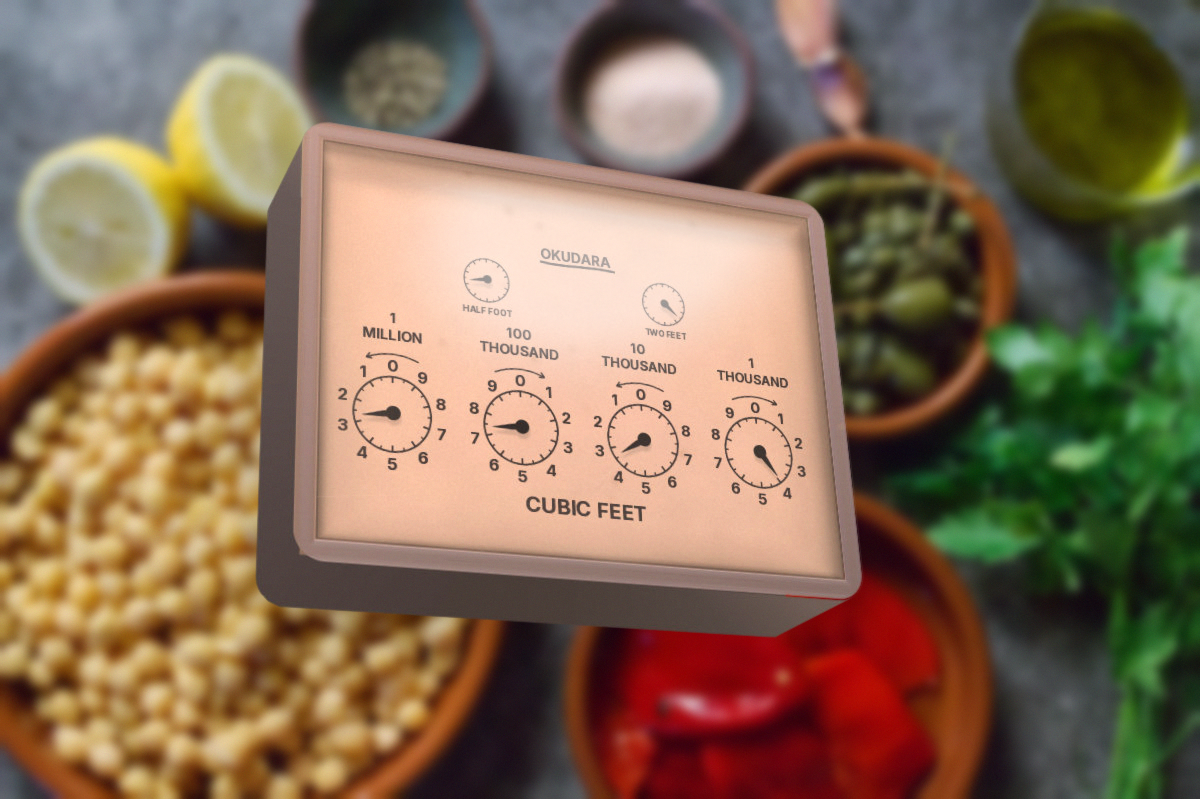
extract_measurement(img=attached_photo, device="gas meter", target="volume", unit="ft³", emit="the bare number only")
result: 273400
